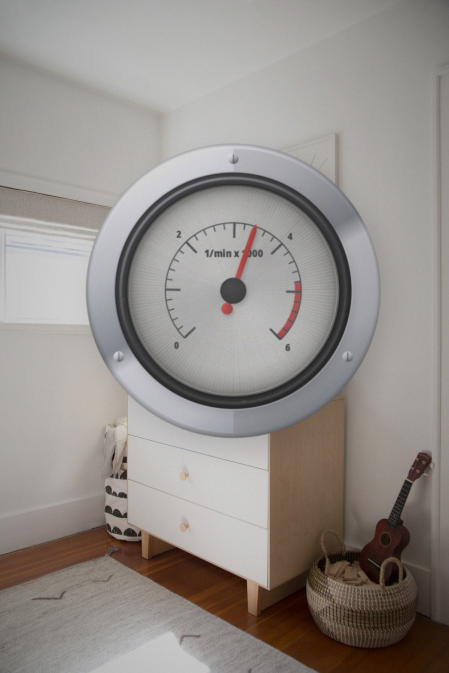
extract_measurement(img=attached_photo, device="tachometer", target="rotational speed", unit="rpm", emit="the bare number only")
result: 3400
